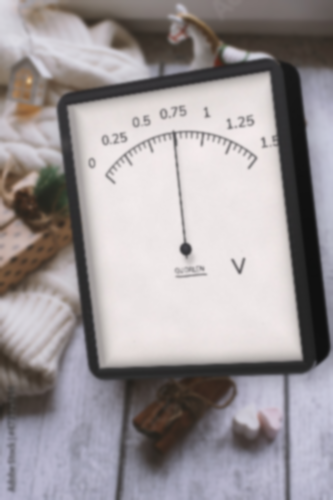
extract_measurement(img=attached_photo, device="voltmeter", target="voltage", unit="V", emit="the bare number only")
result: 0.75
